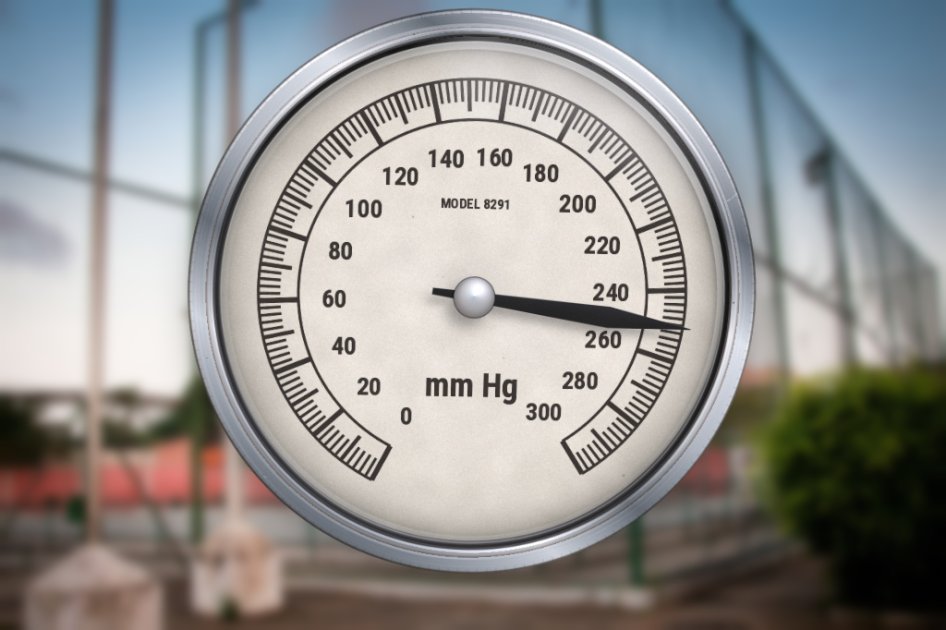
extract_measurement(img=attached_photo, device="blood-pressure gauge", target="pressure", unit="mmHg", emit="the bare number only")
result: 250
